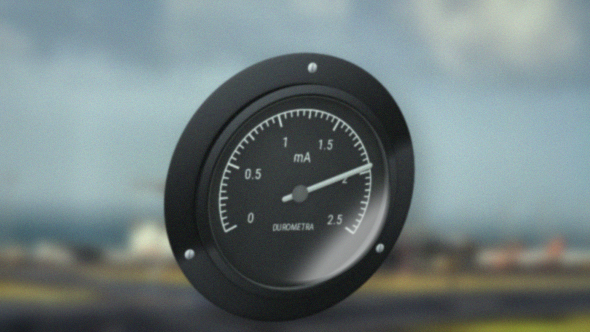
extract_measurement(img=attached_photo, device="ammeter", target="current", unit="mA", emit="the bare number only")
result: 1.95
